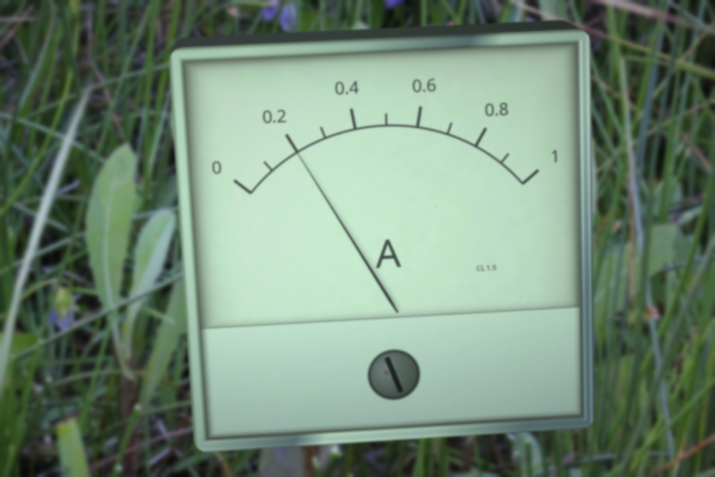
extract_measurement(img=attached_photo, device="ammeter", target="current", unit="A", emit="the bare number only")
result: 0.2
